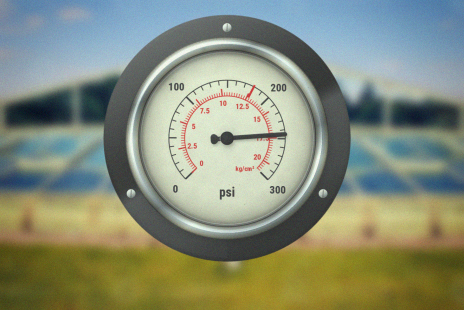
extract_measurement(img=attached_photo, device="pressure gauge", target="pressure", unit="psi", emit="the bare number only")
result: 245
